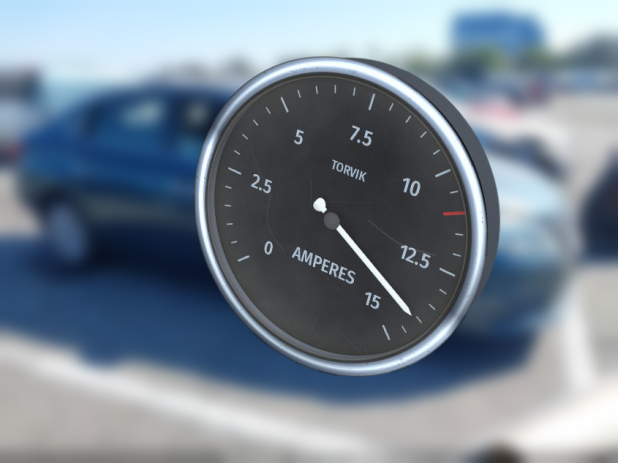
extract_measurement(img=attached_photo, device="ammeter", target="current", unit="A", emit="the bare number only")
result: 14
